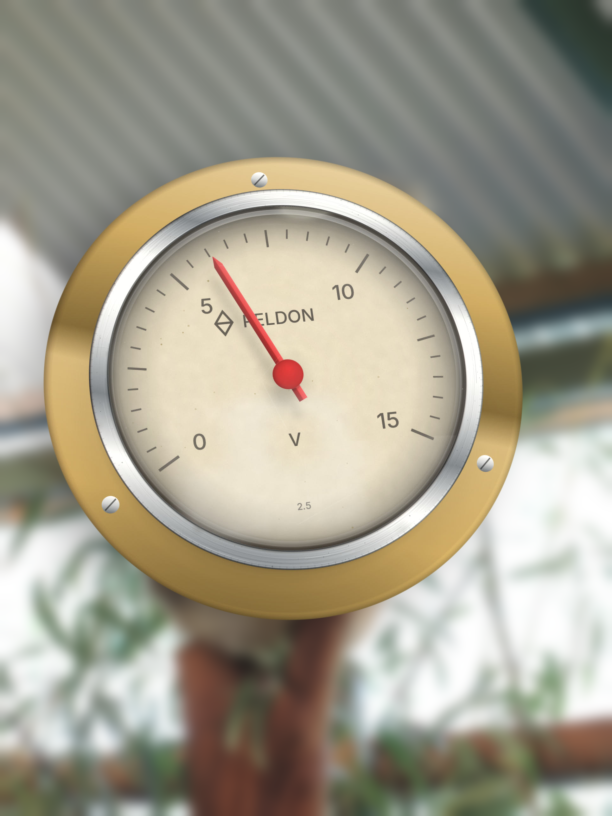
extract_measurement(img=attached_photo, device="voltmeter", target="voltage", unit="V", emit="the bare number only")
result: 6
